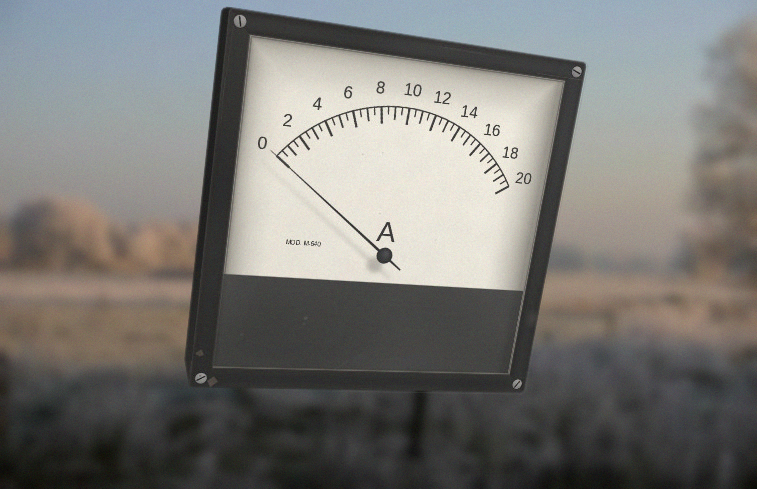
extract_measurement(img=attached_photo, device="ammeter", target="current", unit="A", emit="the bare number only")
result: 0
